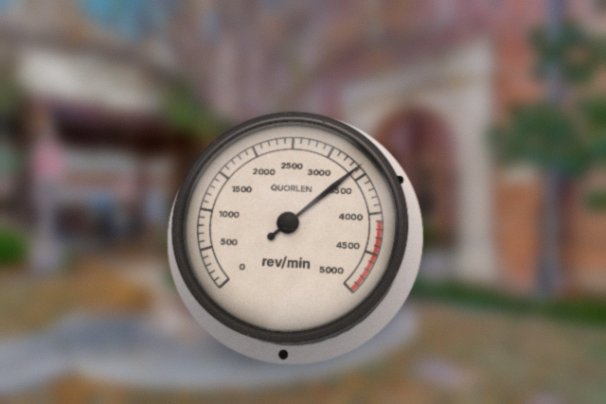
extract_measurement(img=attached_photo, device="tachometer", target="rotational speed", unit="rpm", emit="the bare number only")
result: 3400
